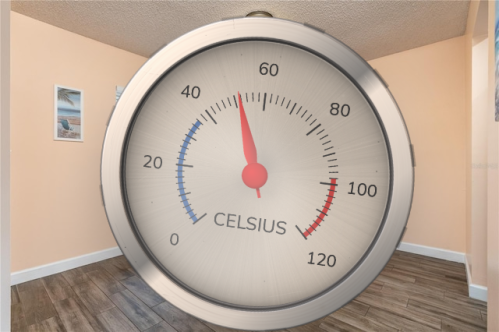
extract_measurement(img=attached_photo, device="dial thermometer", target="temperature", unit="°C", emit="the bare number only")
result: 52
